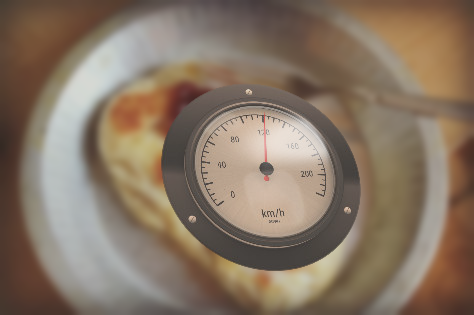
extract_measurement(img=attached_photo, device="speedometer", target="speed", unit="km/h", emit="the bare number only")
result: 120
